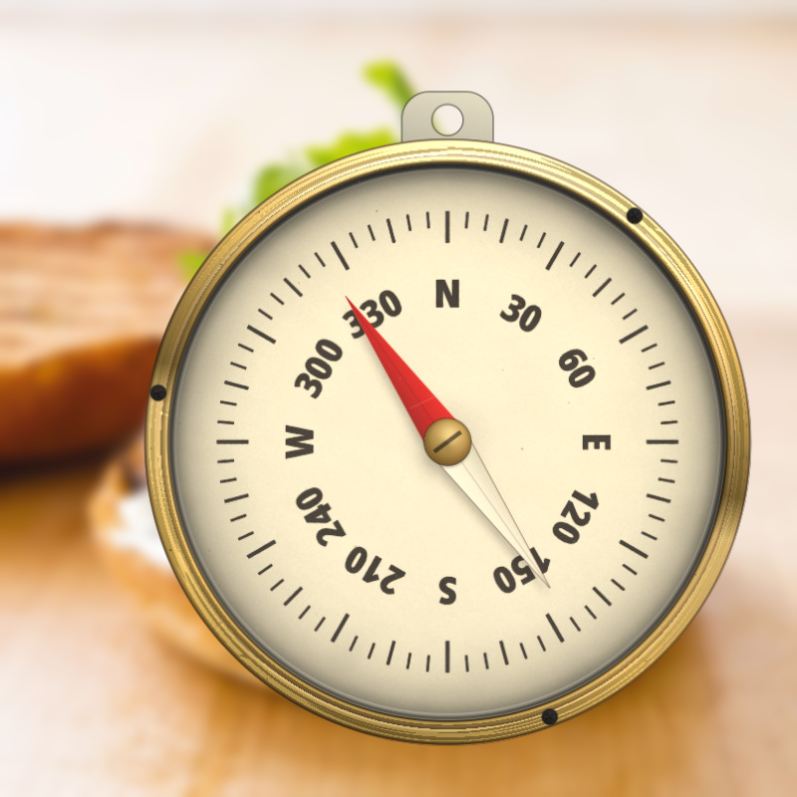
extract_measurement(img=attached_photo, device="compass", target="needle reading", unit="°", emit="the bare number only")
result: 325
